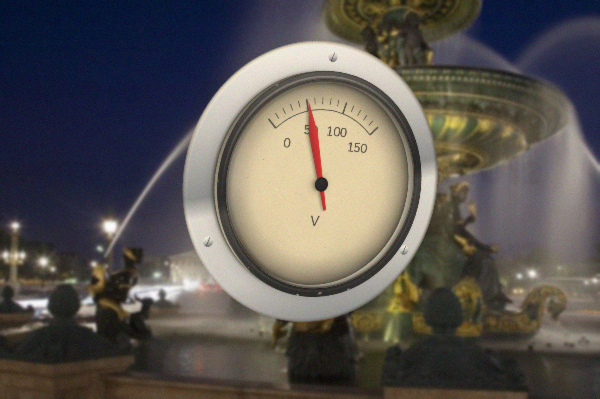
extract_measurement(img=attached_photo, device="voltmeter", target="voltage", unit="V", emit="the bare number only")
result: 50
